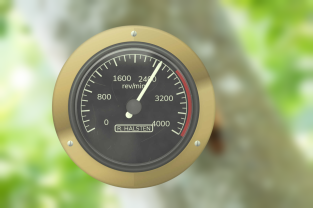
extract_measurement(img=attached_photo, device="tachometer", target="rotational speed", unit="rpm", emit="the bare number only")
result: 2500
